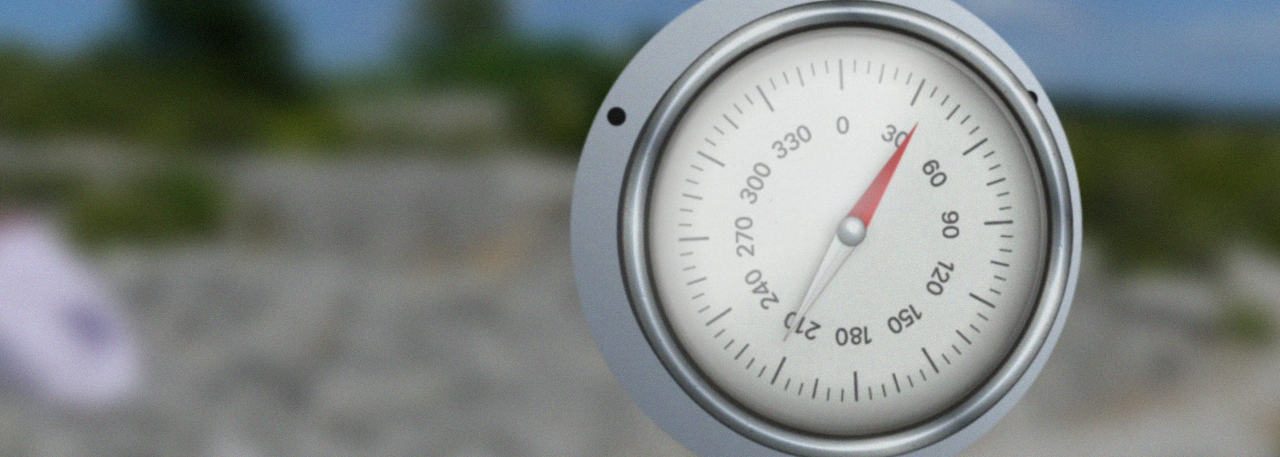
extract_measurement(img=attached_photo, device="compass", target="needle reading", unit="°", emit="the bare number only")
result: 35
